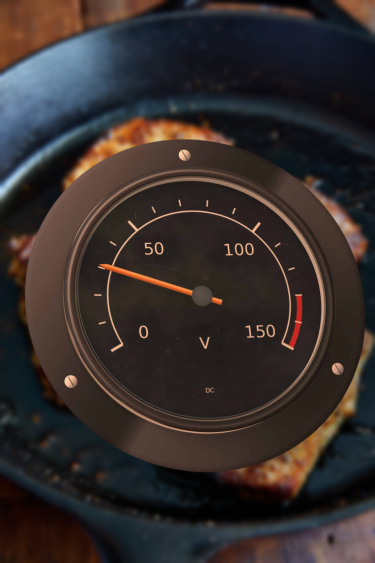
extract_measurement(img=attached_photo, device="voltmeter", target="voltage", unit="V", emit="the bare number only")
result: 30
